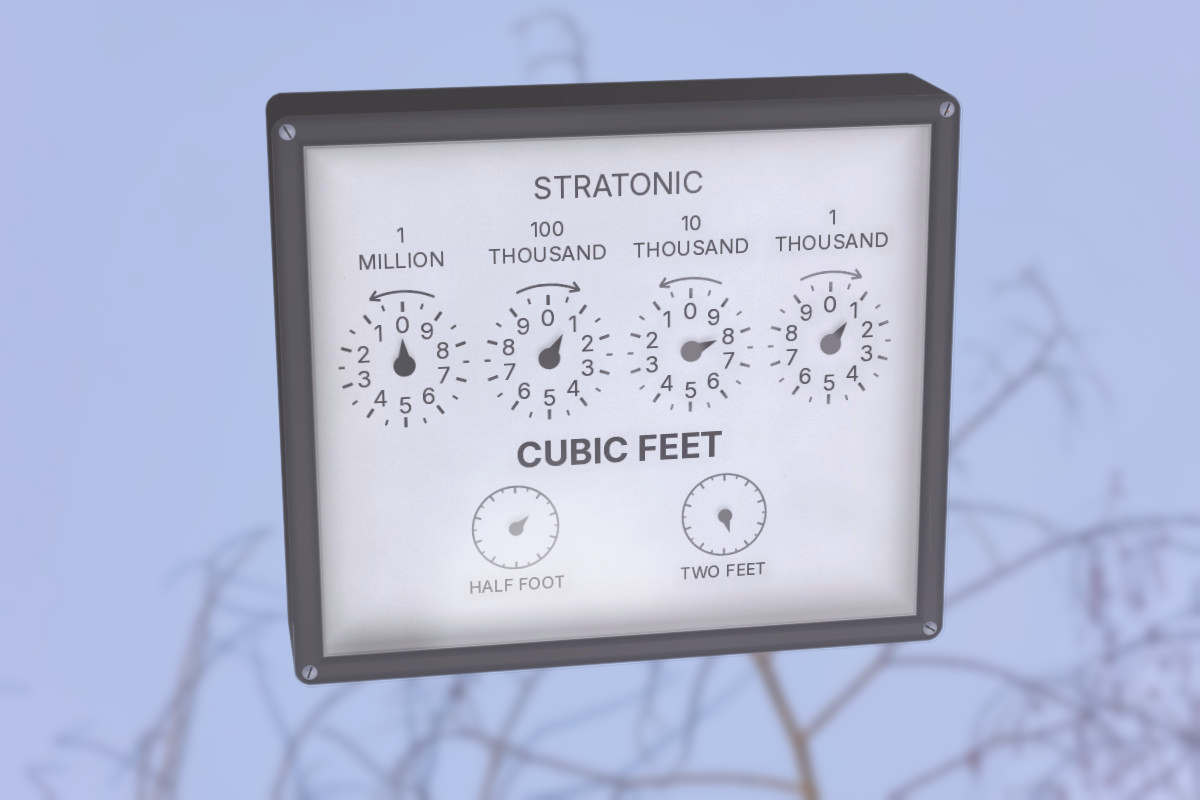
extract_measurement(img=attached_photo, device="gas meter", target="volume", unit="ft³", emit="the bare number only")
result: 8100
